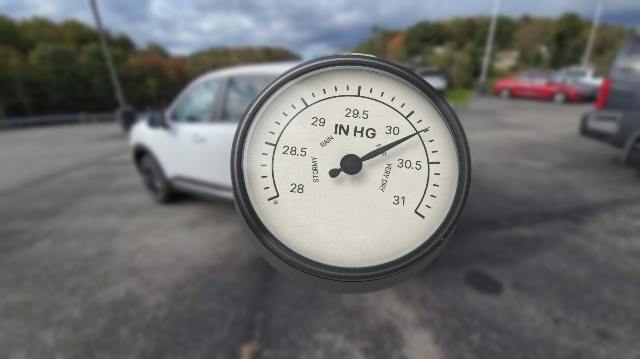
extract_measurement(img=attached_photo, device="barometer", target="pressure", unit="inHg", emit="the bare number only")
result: 30.2
